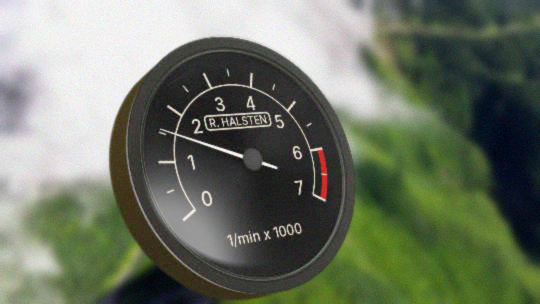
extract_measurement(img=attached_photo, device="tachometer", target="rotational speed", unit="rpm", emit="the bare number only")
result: 1500
